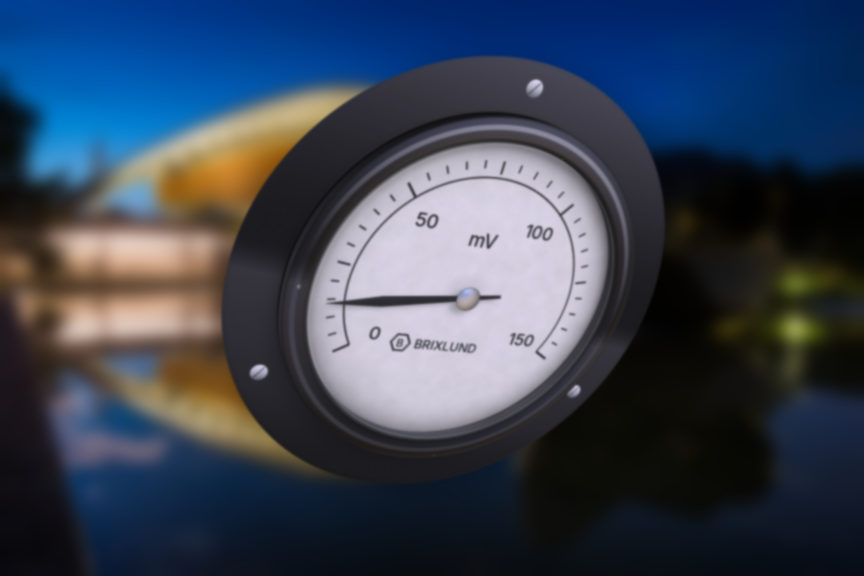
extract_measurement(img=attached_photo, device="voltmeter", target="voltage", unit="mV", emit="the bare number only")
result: 15
